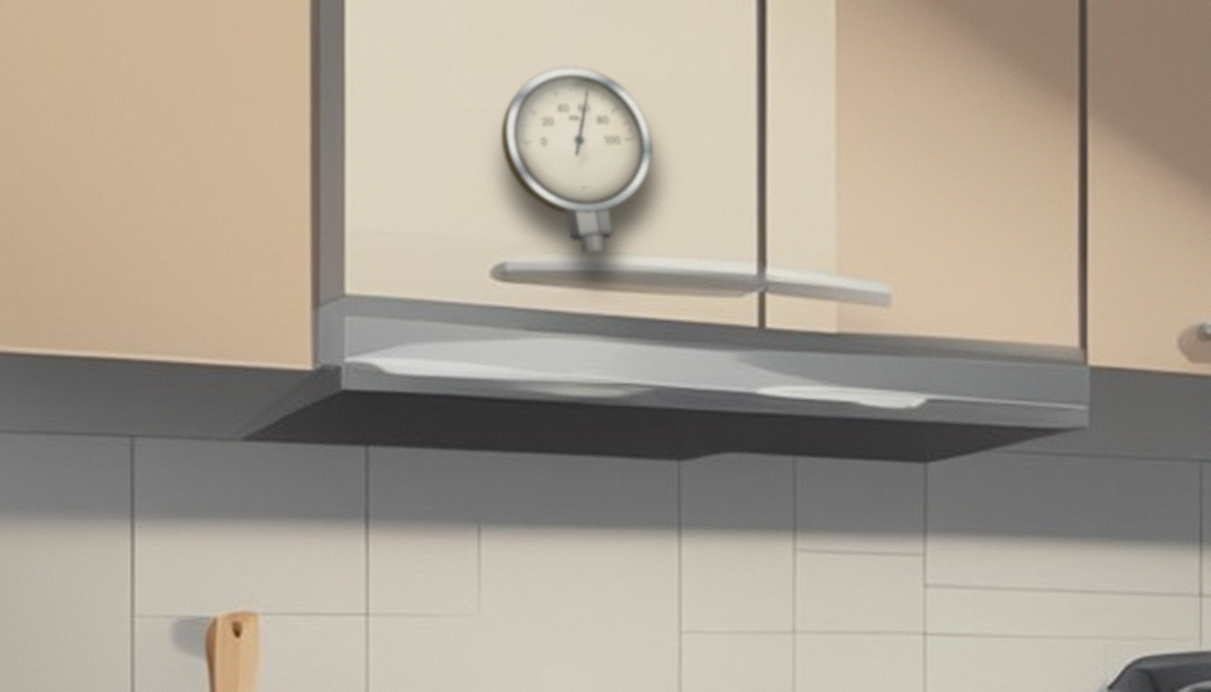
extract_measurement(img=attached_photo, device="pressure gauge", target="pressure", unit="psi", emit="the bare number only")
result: 60
